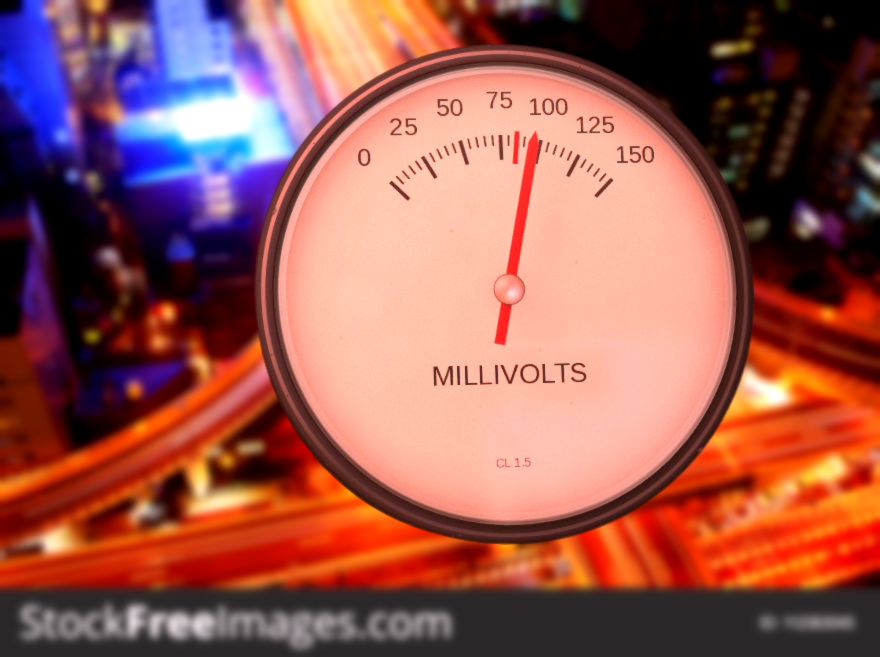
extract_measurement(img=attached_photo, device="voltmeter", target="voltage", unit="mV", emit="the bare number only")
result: 95
